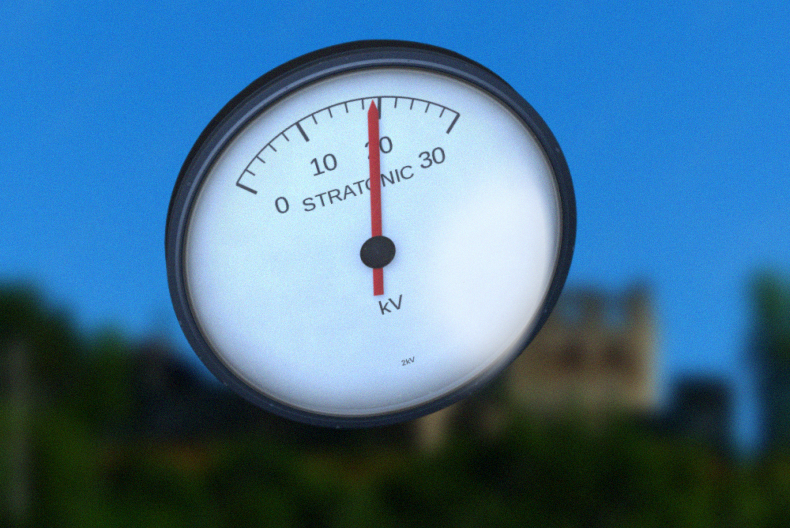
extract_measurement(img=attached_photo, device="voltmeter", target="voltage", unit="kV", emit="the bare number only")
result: 19
